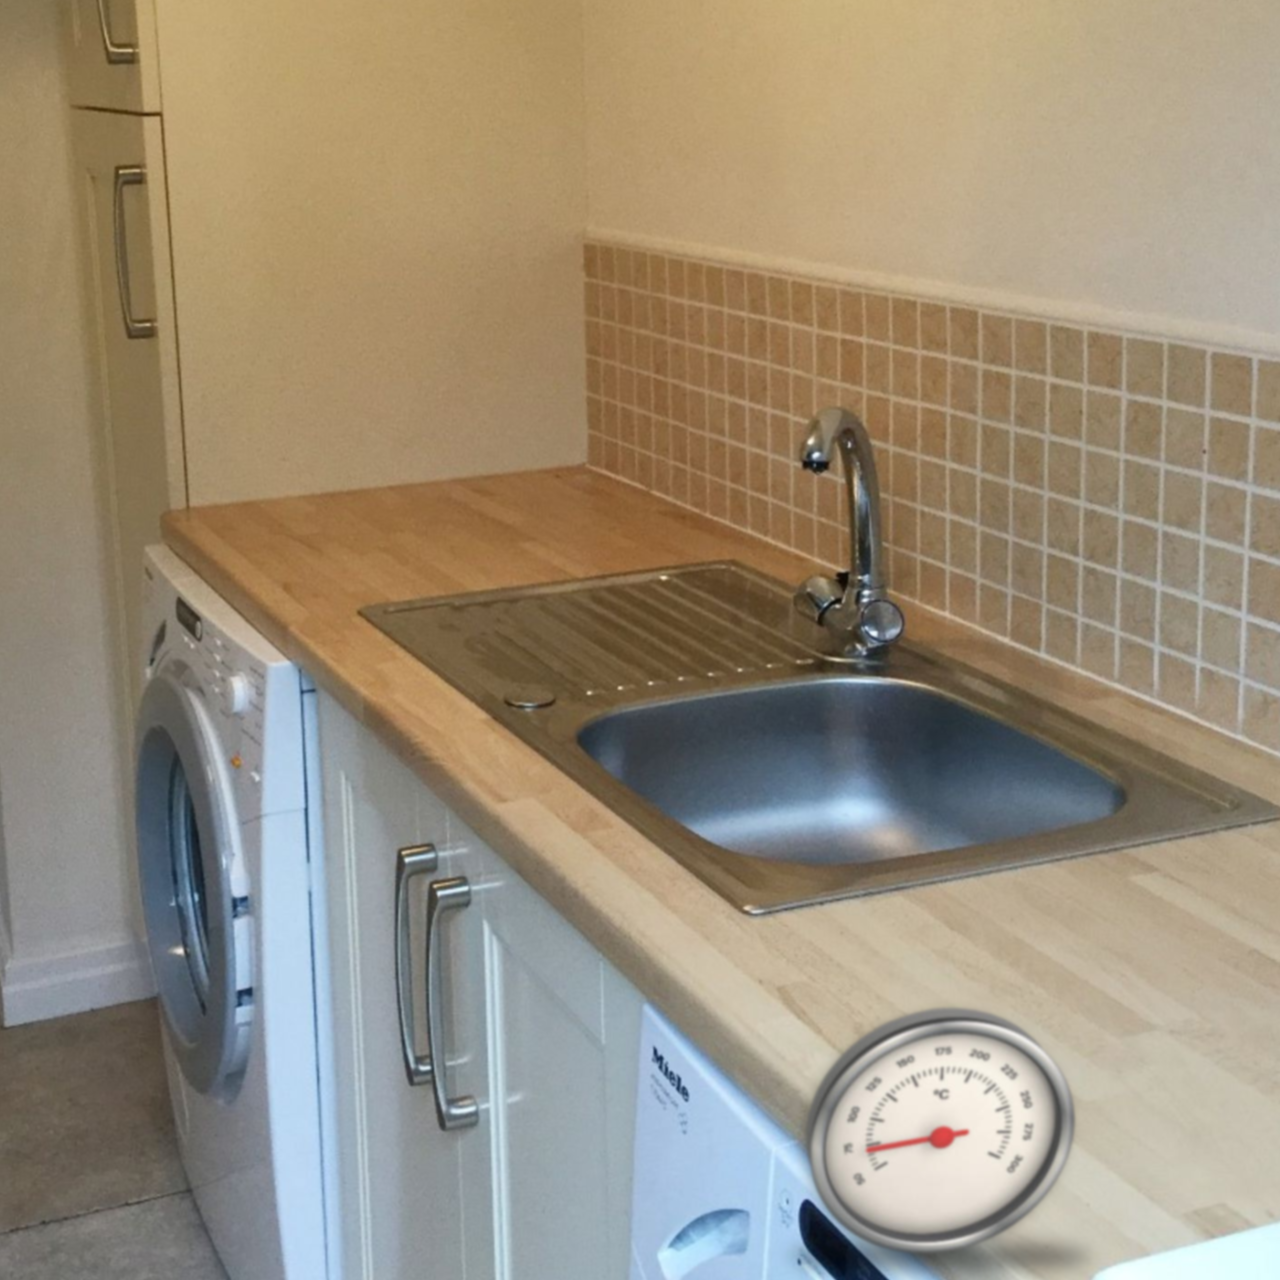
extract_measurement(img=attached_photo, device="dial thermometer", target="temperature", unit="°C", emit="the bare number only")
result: 75
